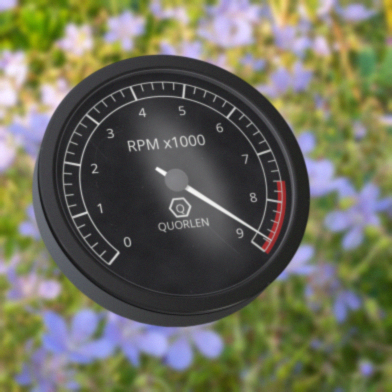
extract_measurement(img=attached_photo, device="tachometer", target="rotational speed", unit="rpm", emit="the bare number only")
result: 8800
